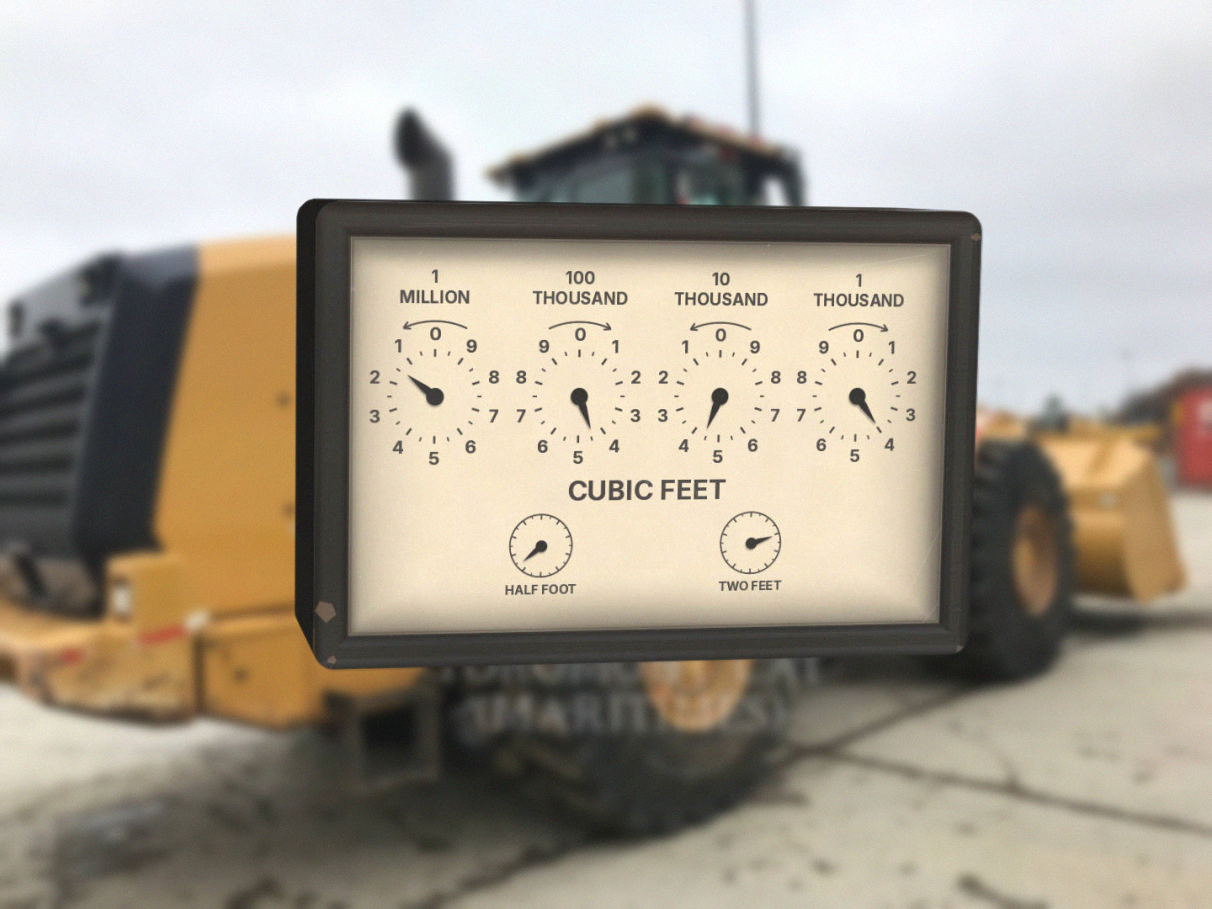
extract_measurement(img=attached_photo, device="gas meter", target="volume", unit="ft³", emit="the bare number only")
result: 144400
